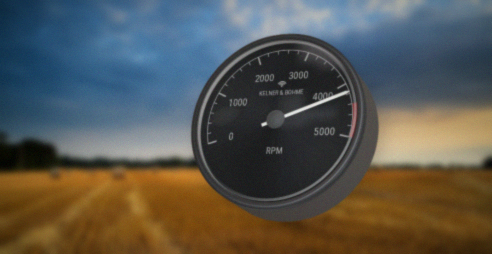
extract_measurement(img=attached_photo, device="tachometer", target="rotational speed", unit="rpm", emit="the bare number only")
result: 4200
